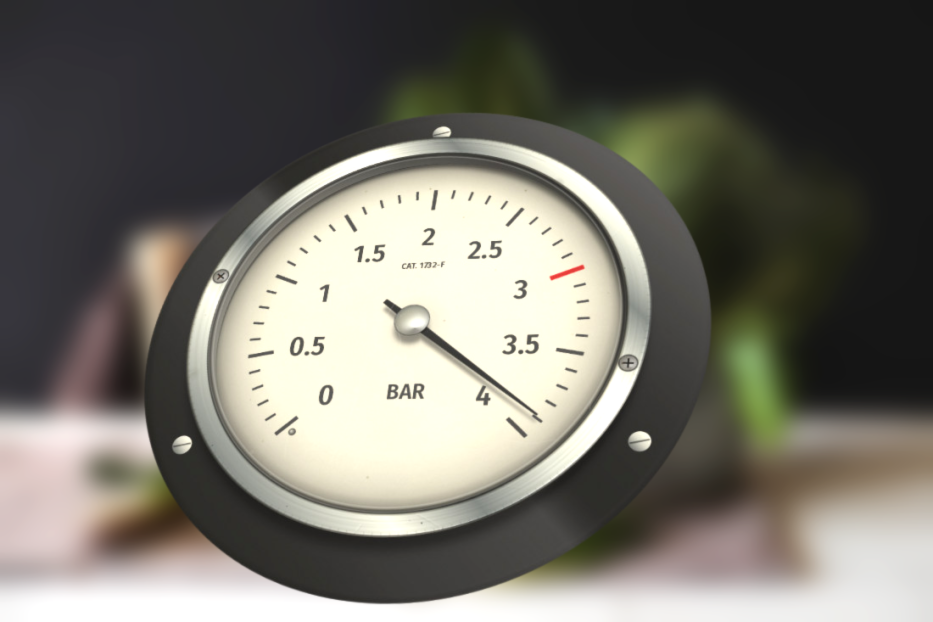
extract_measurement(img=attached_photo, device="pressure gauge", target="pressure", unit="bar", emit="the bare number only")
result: 3.9
